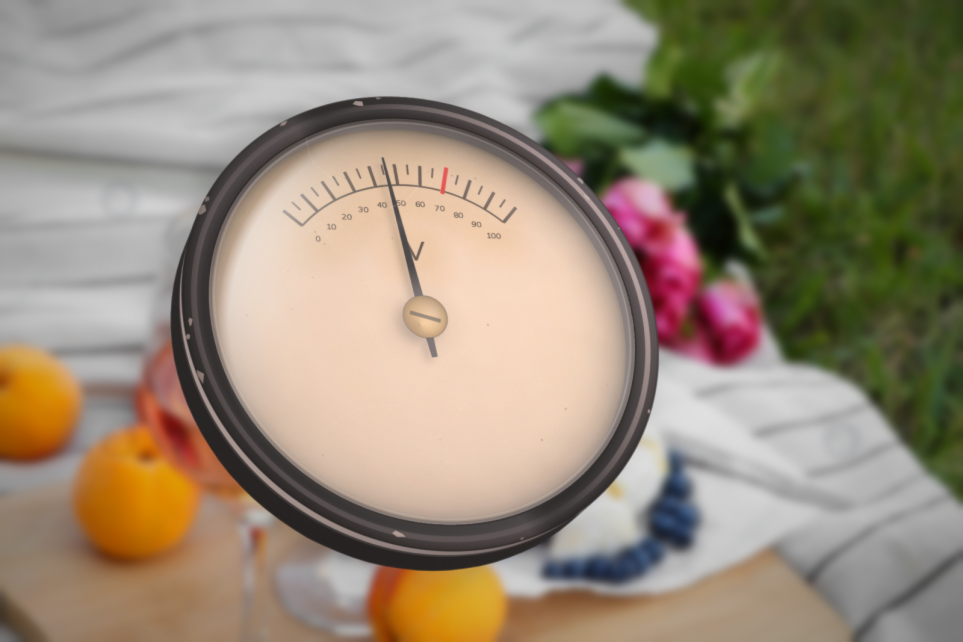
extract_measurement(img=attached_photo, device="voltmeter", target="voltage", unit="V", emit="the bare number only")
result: 45
